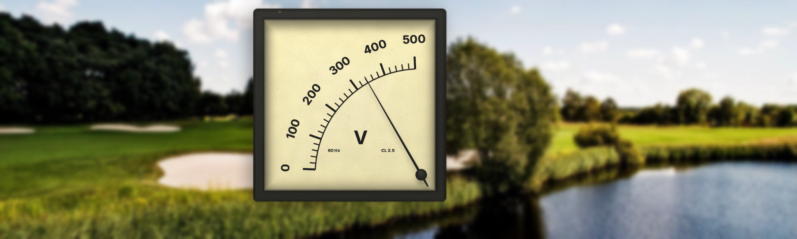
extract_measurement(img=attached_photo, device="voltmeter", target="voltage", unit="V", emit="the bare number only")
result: 340
